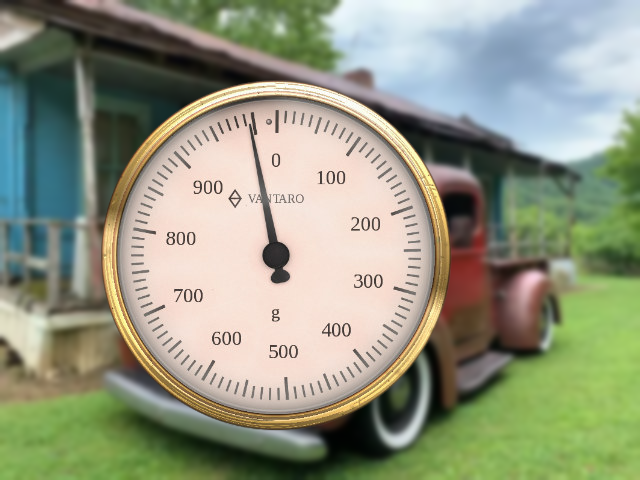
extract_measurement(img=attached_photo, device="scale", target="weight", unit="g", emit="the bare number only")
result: 995
